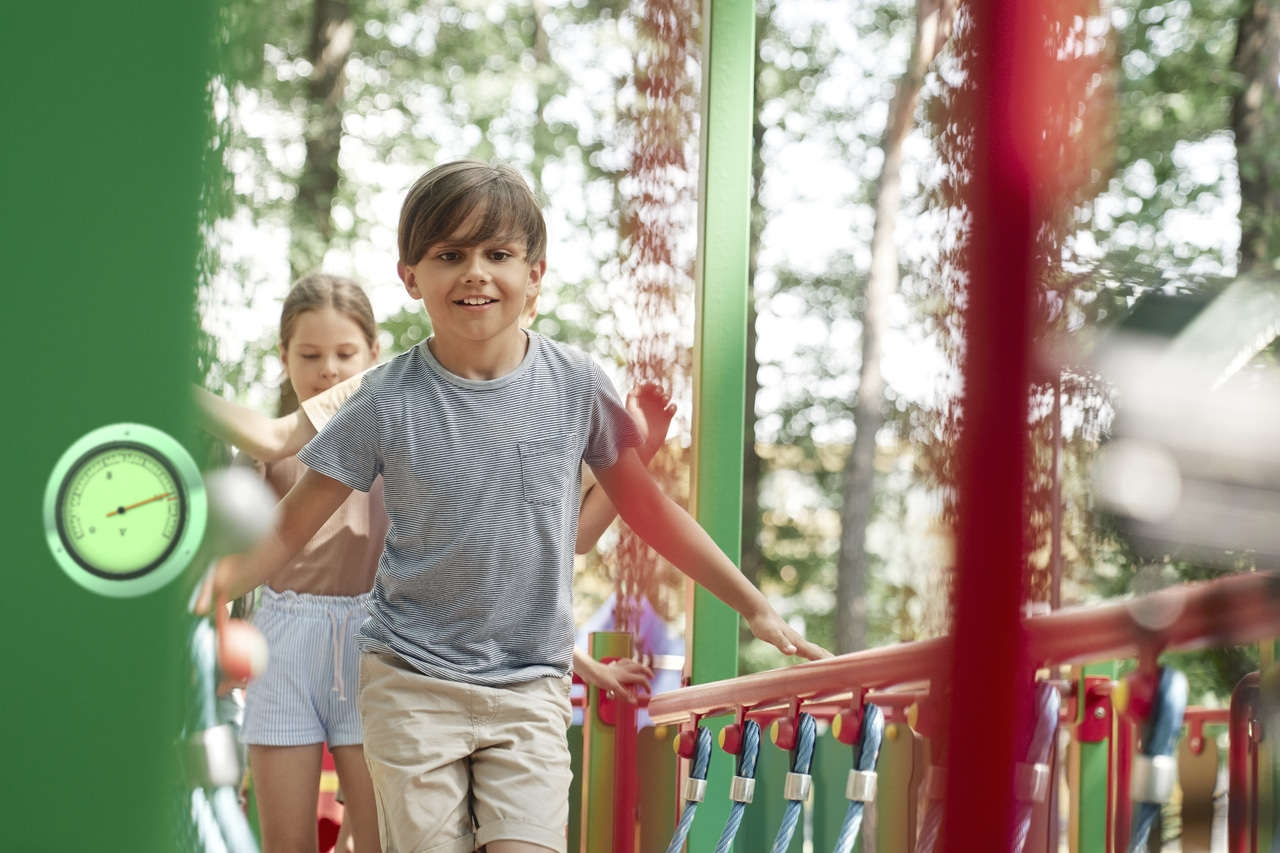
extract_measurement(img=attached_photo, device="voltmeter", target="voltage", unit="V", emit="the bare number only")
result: 16
